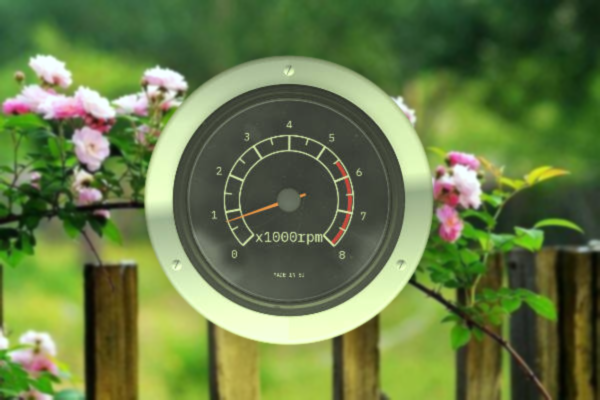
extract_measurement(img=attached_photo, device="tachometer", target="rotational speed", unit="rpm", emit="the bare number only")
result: 750
